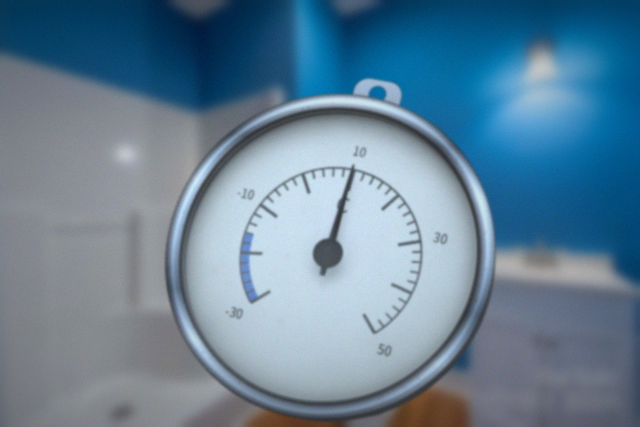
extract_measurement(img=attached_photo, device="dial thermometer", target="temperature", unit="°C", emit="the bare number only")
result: 10
